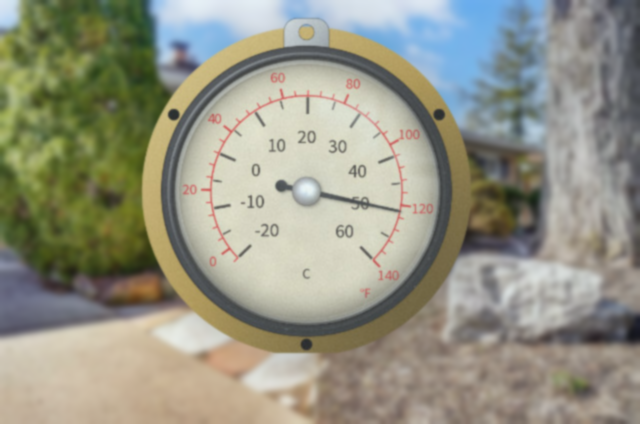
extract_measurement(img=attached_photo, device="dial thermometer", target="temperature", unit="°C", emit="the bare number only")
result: 50
